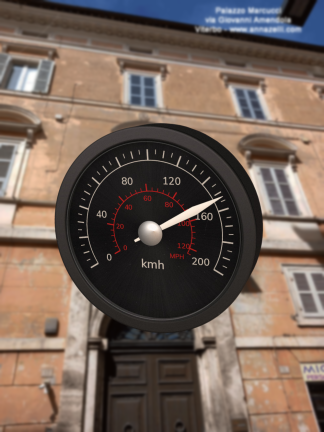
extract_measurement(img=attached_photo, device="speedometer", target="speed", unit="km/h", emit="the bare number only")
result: 152.5
